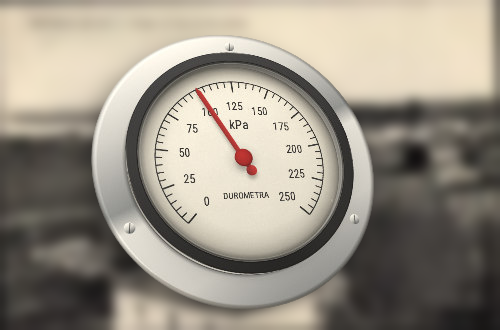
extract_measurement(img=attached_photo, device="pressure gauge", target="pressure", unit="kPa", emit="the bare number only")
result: 100
